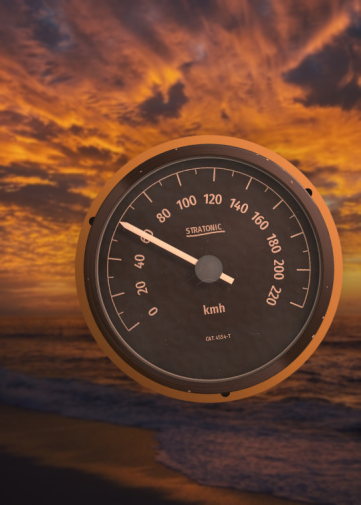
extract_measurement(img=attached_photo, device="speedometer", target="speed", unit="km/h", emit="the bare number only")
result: 60
